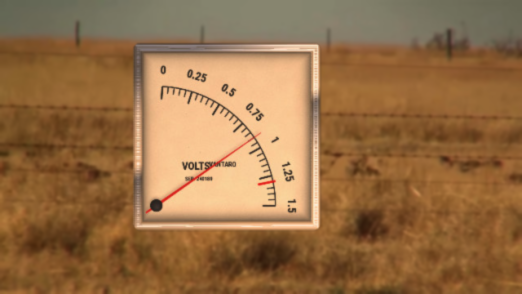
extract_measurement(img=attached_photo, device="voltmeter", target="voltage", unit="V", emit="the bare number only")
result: 0.9
